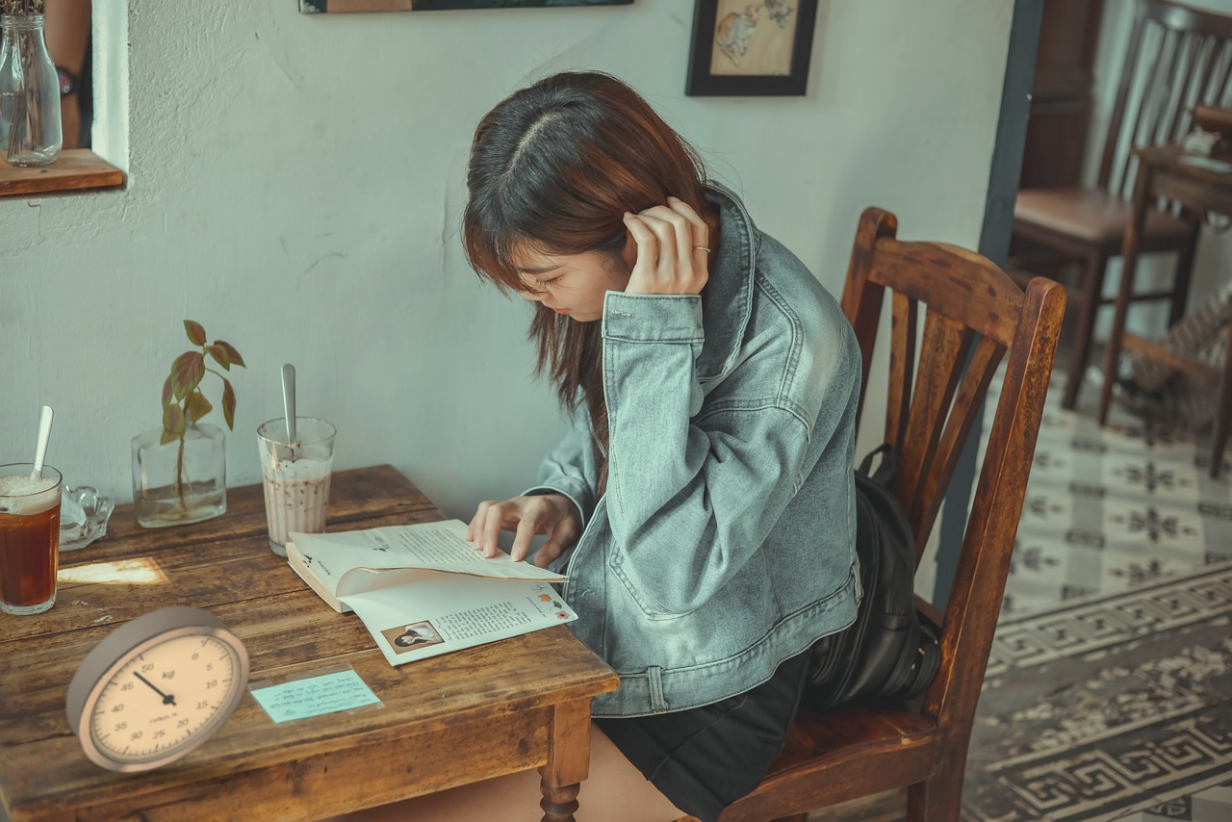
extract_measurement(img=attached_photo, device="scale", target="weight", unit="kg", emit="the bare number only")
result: 48
